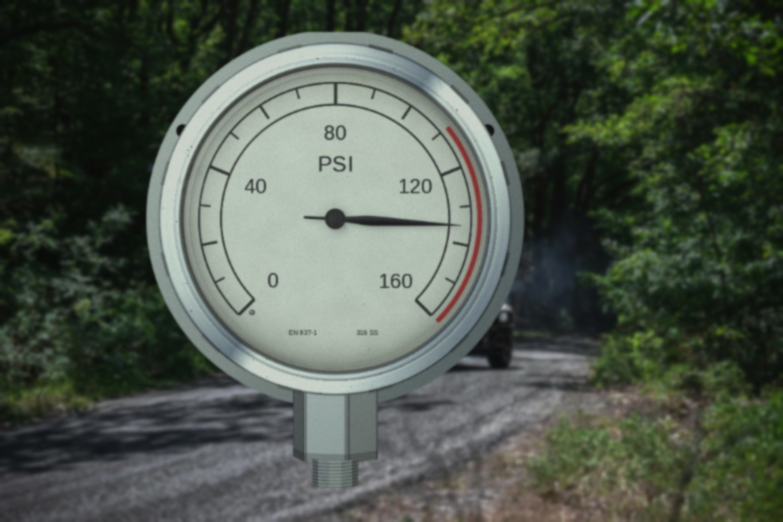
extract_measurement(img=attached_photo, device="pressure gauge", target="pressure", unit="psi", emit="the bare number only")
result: 135
